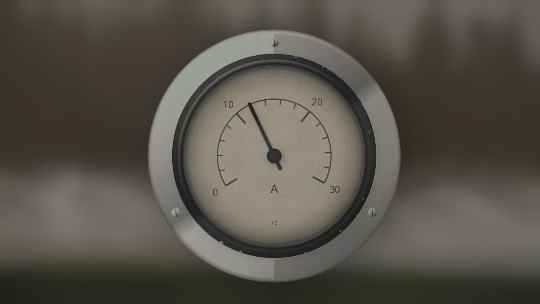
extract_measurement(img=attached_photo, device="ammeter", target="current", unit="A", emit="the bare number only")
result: 12
